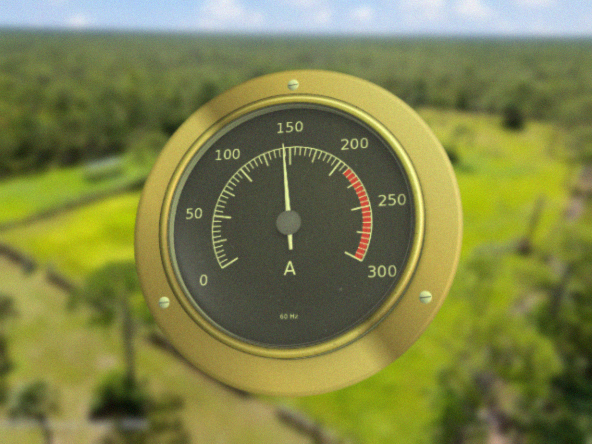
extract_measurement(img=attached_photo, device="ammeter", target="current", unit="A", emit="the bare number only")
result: 145
